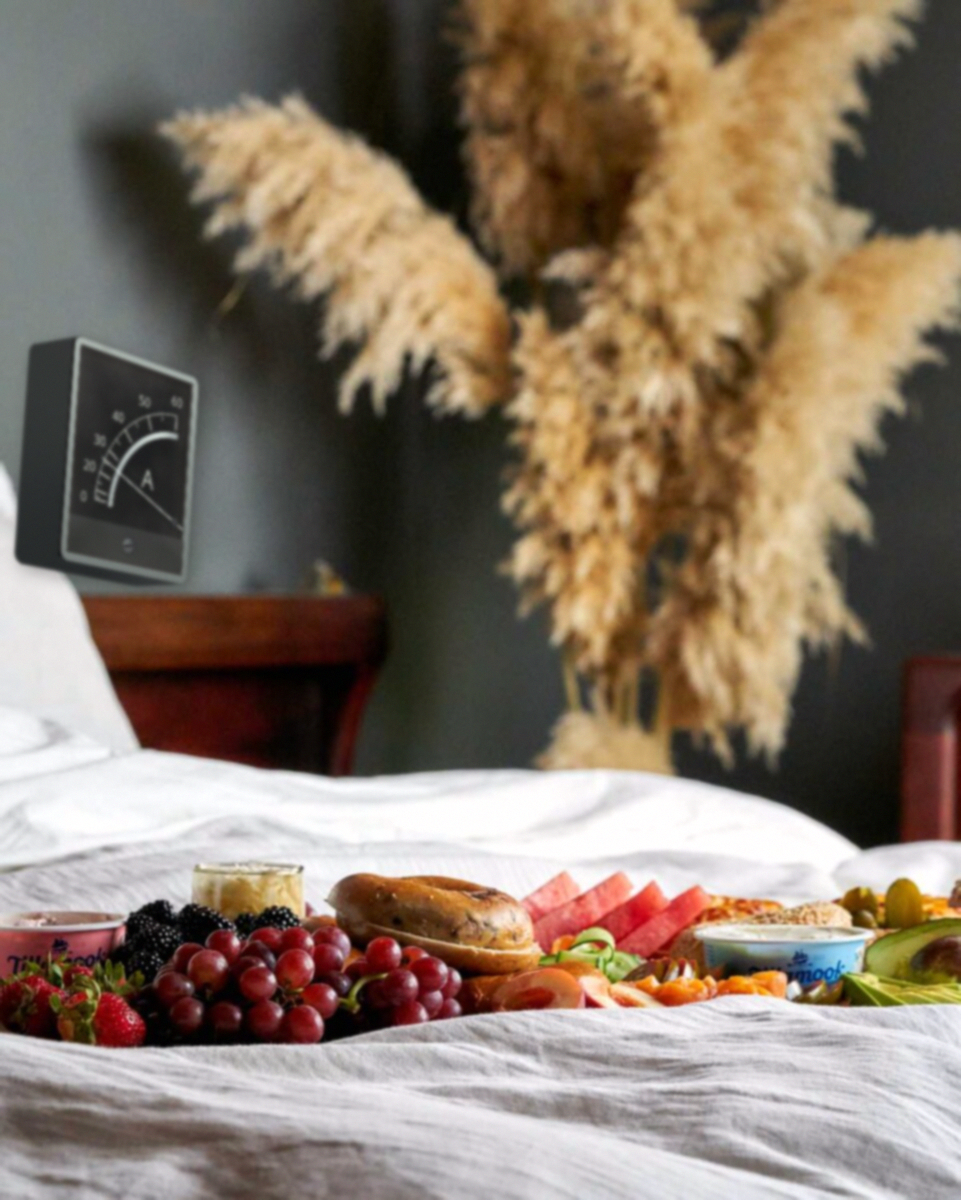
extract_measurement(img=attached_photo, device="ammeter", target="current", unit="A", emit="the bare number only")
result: 25
